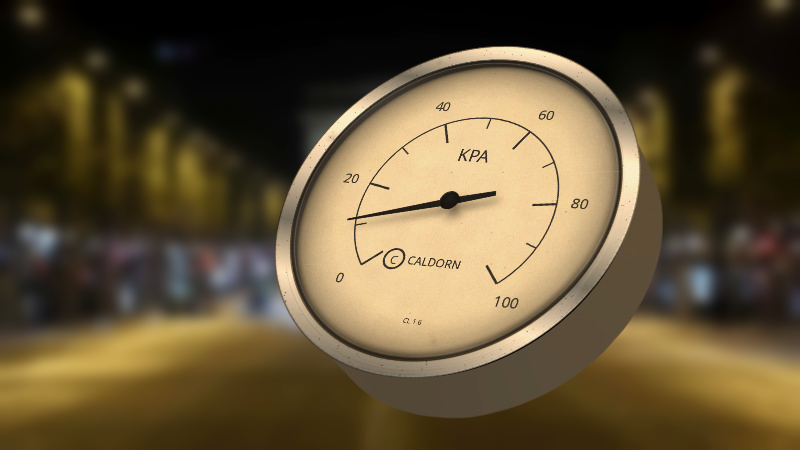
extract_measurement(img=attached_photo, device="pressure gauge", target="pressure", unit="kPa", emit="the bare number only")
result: 10
